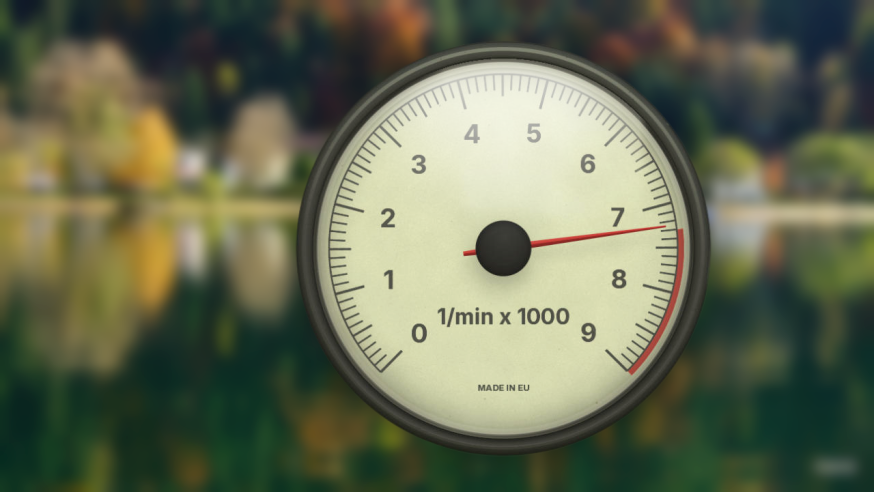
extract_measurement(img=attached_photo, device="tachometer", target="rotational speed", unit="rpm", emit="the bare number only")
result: 7250
